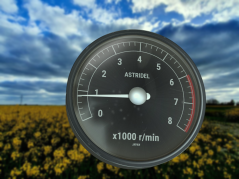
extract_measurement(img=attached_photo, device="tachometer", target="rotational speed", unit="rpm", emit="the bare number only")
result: 800
